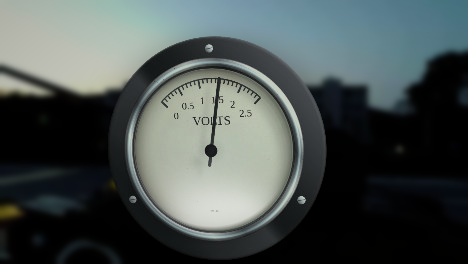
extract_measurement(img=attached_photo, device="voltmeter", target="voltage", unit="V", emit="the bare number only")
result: 1.5
